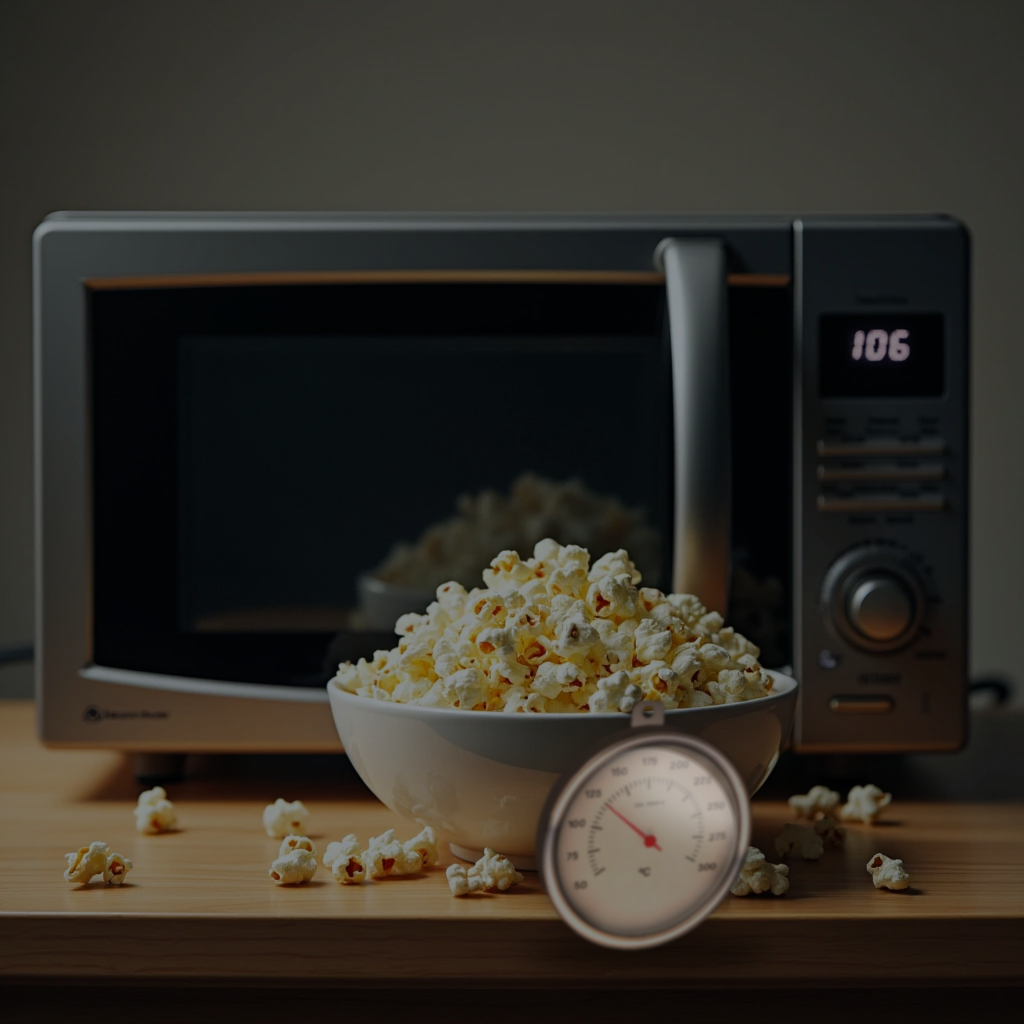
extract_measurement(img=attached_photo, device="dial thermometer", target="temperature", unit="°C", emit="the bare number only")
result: 125
